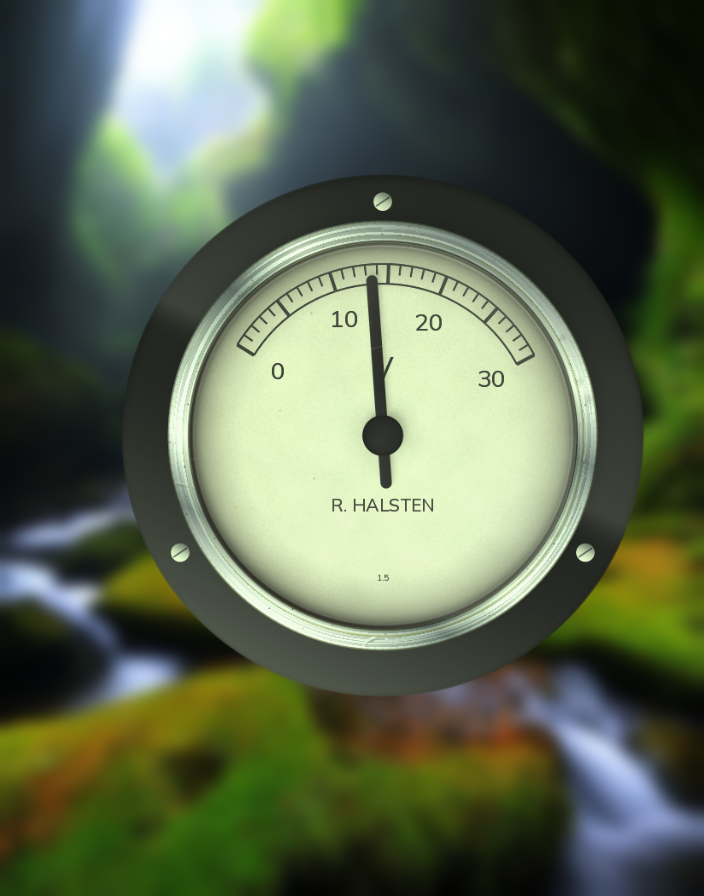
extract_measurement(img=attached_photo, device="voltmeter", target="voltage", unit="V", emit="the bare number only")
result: 13.5
